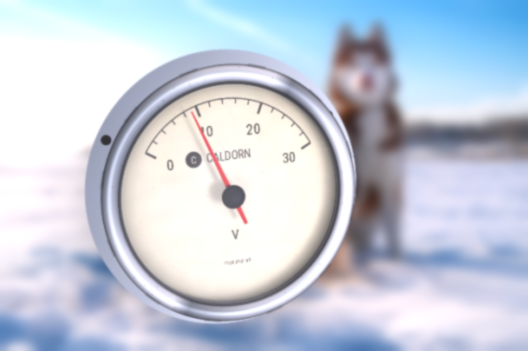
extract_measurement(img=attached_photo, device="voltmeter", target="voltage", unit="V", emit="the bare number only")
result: 9
